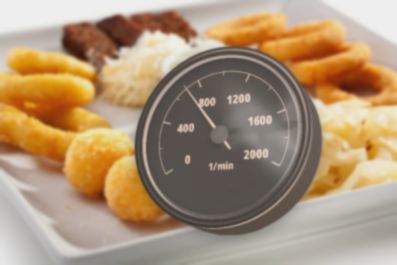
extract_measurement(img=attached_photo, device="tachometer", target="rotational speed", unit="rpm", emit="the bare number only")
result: 700
